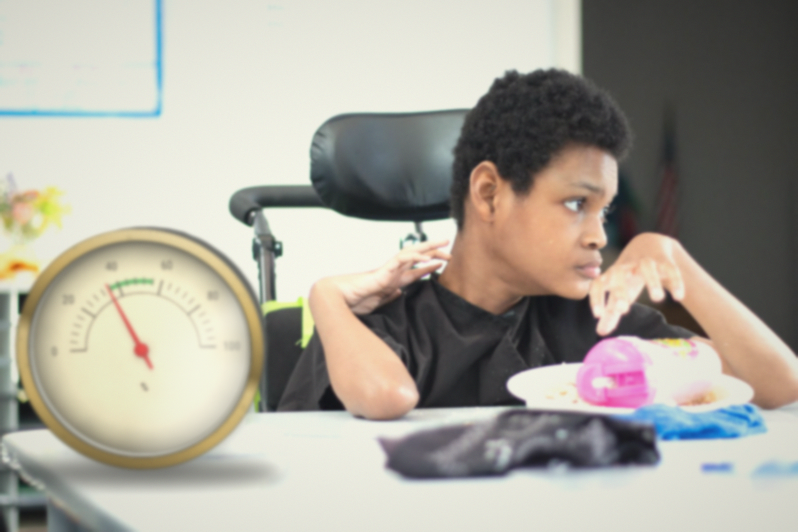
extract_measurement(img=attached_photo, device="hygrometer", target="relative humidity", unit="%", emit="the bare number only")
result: 36
